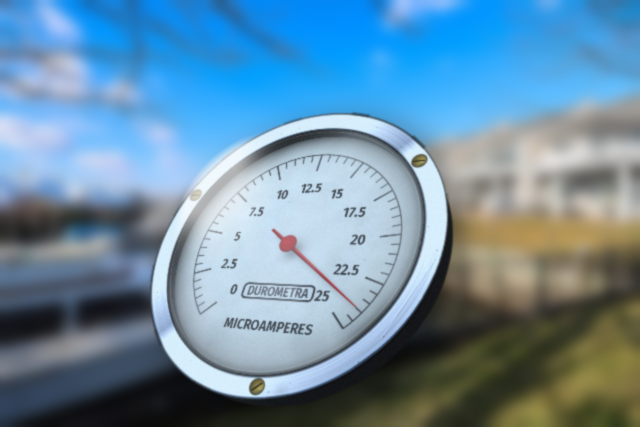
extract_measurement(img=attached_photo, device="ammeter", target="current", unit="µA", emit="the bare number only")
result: 24
